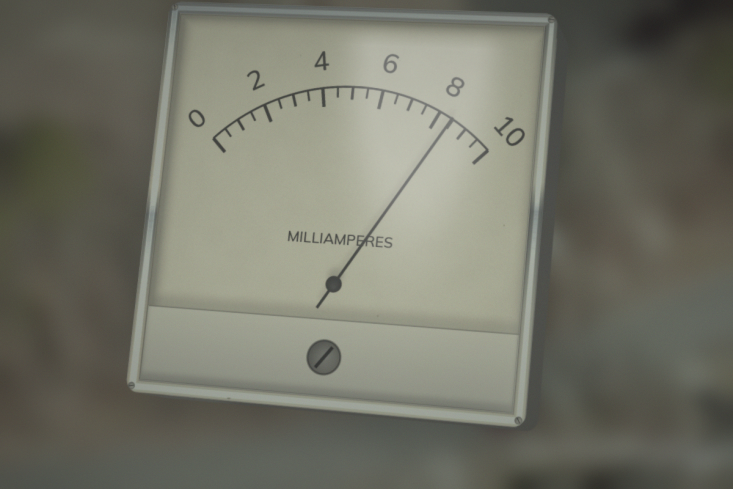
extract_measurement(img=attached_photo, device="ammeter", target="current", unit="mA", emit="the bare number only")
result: 8.5
